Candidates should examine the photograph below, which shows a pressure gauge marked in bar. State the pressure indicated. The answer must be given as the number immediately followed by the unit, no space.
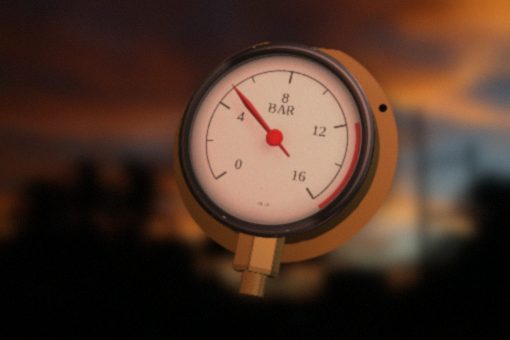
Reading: 5bar
